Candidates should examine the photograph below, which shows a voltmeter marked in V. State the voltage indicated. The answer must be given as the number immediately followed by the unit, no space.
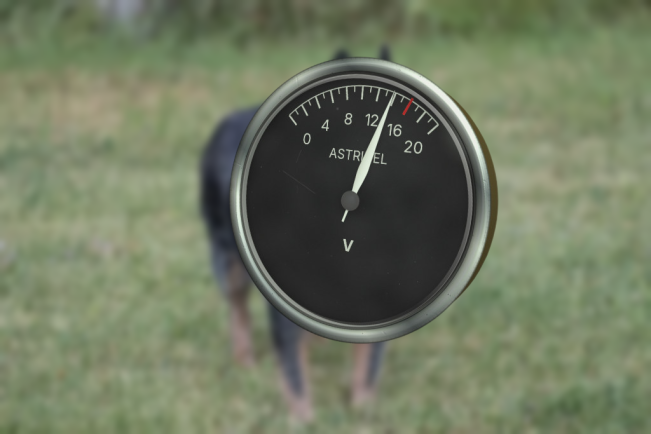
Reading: 14V
